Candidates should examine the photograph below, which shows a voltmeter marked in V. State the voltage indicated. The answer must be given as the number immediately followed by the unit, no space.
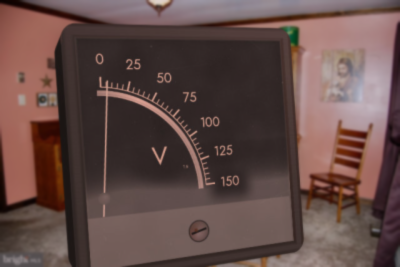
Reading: 5V
